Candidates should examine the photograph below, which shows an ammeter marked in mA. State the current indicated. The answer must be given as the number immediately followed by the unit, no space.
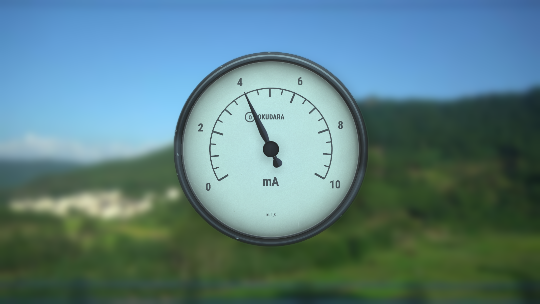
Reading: 4mA
